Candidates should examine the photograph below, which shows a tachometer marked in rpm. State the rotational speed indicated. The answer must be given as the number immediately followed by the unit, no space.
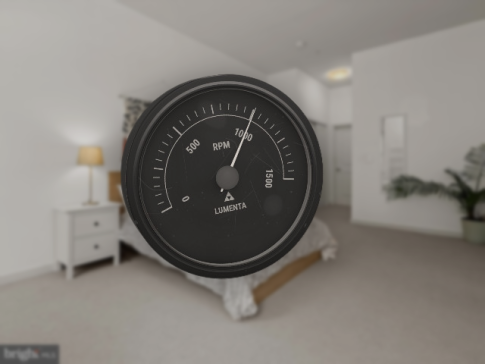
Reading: 1000rpm
